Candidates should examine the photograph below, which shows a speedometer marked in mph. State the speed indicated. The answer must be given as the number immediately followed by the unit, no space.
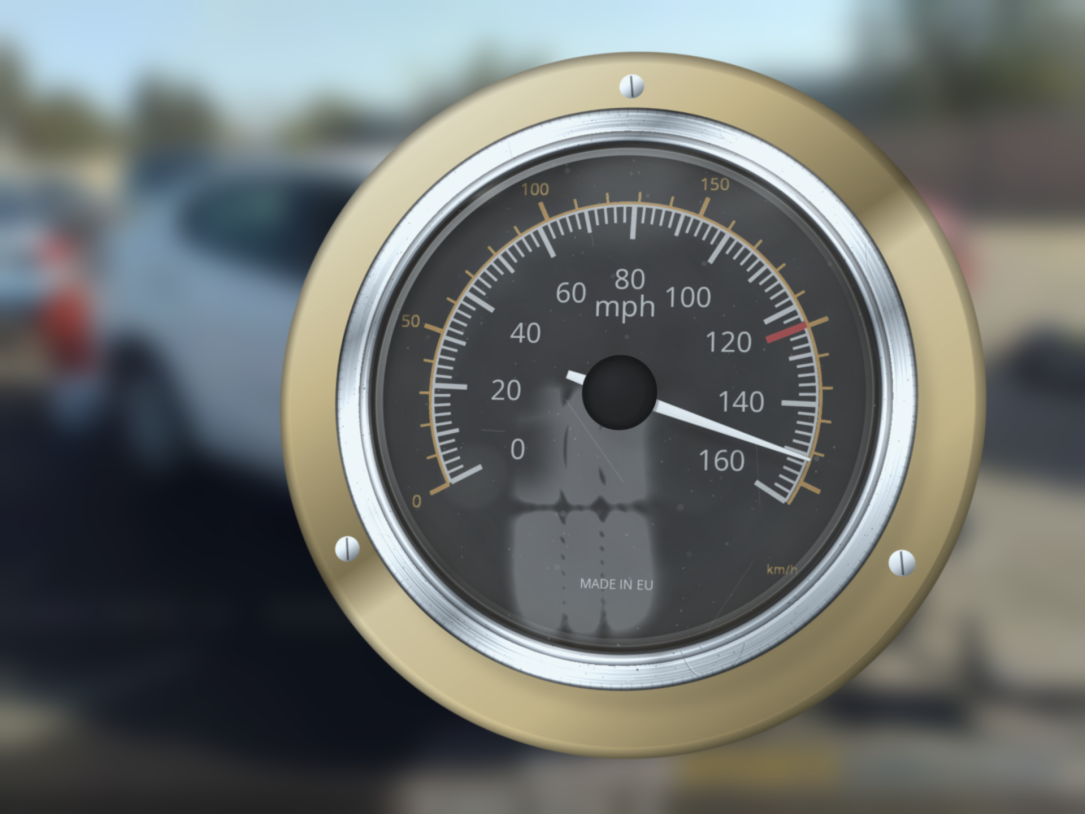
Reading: 151mph
